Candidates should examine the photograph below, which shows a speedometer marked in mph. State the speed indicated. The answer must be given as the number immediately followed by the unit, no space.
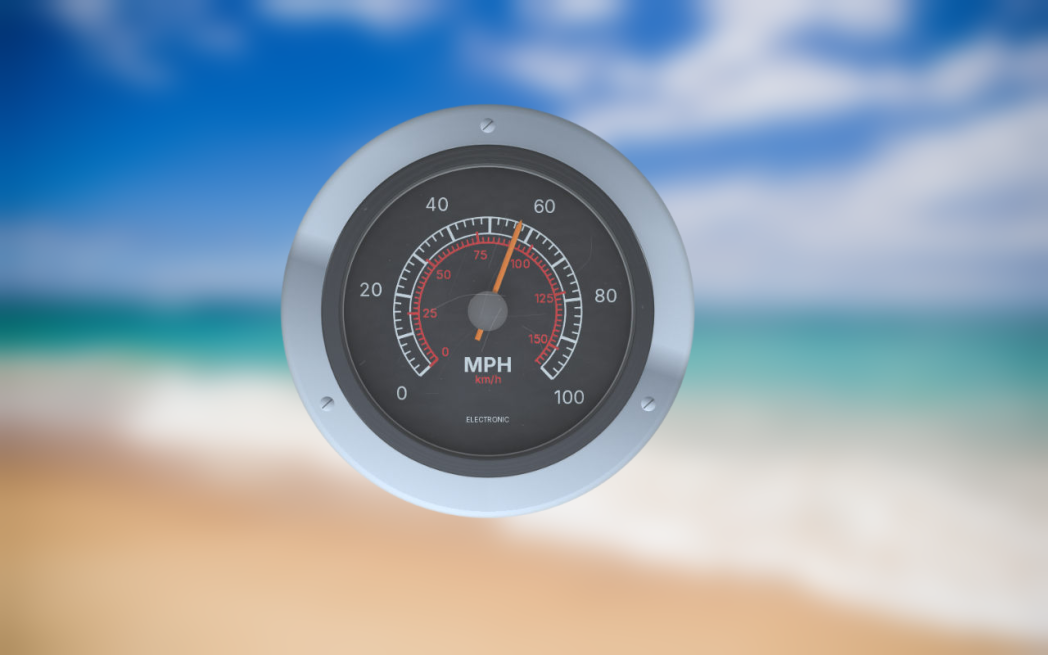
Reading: 57mph
